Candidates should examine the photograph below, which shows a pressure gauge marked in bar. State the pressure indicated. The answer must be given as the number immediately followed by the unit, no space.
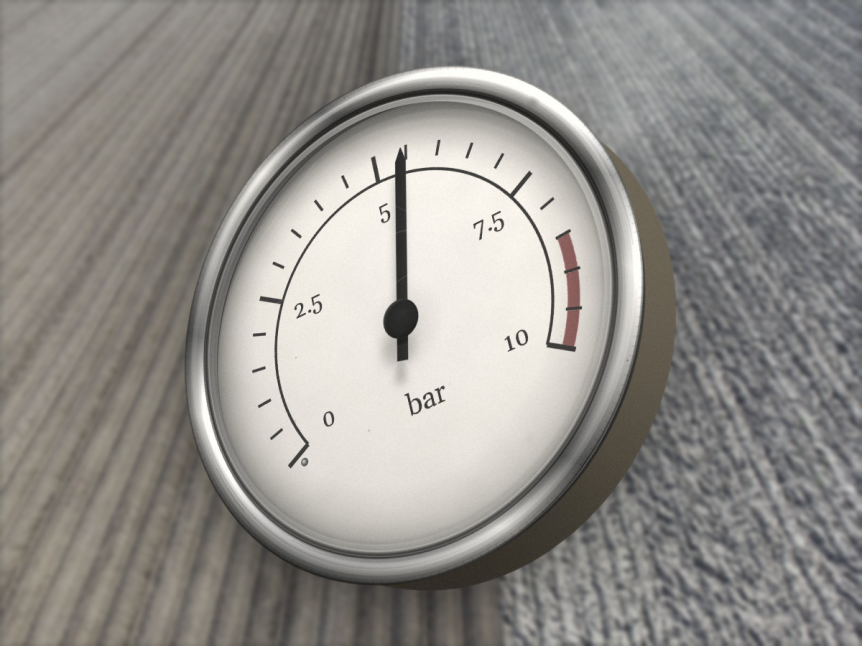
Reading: 5.5bar
